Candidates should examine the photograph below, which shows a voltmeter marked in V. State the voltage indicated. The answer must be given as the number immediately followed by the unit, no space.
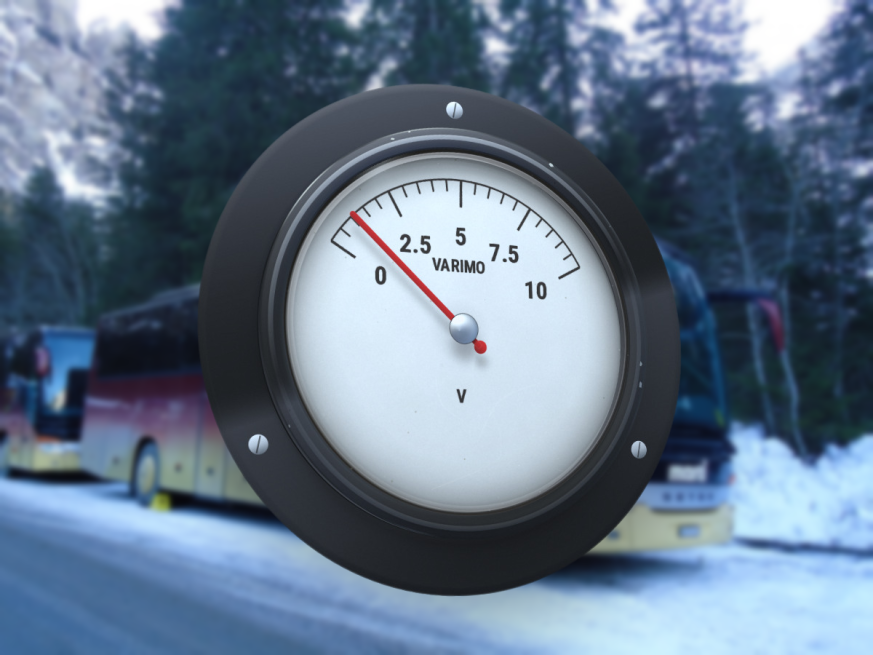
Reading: 1V
